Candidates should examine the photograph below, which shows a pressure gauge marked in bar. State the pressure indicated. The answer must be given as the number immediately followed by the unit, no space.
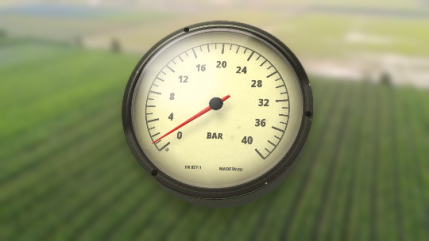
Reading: 1bar
